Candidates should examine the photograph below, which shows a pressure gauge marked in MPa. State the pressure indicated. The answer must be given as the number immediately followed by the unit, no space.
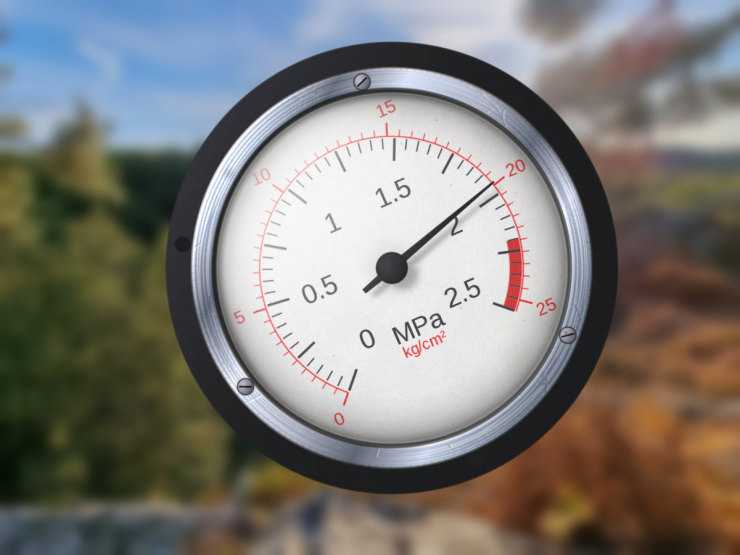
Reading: 1.95MPa
